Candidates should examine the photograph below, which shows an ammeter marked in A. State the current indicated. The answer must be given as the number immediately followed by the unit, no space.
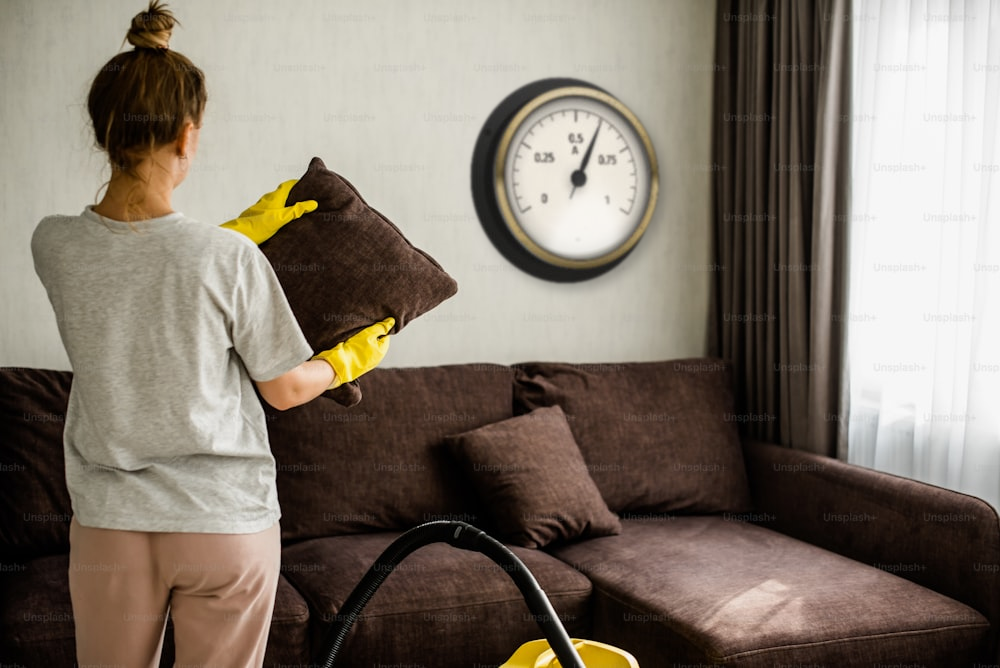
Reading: 0.6A
